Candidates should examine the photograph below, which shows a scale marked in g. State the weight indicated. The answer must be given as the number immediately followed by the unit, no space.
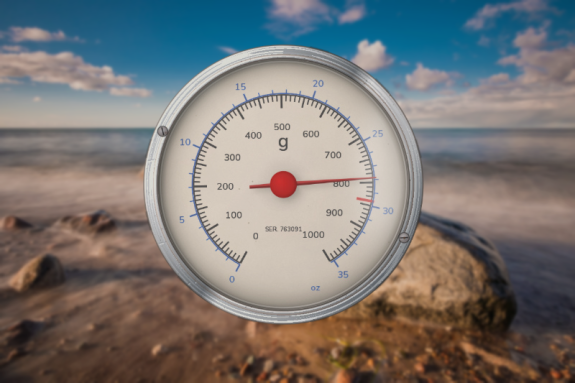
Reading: 790g
